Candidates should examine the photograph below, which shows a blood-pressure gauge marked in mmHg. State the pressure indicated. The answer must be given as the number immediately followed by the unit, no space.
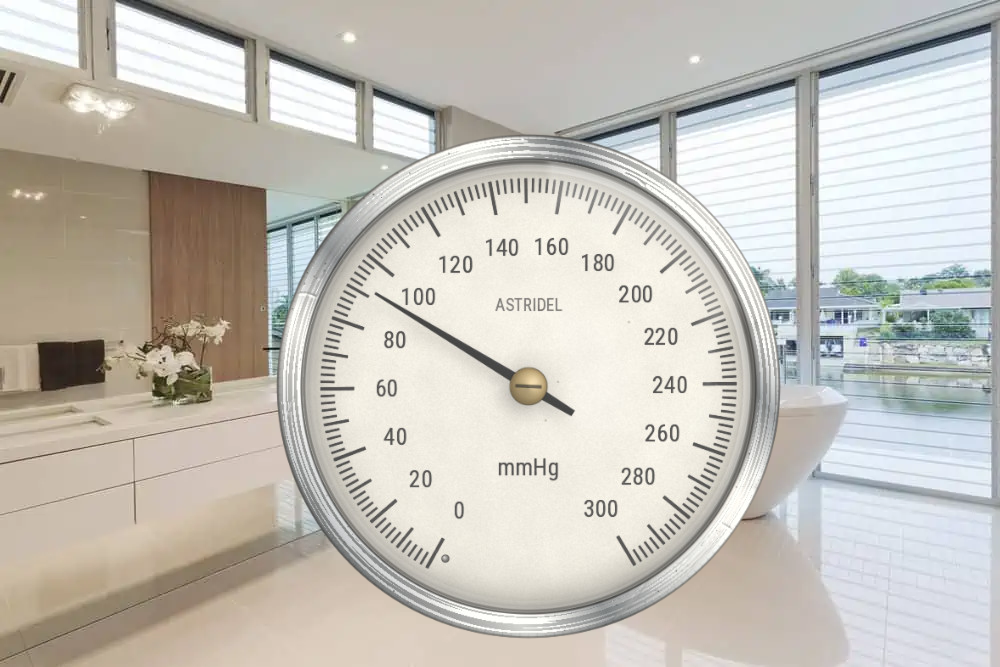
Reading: 92mmHg
